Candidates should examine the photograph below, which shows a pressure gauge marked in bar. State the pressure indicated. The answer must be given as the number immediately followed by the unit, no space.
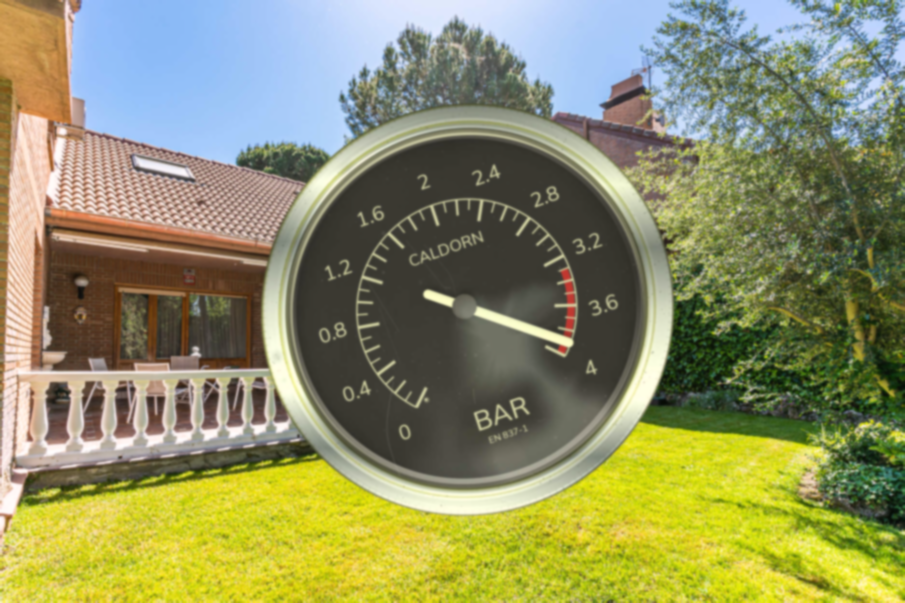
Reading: 3.9bar
